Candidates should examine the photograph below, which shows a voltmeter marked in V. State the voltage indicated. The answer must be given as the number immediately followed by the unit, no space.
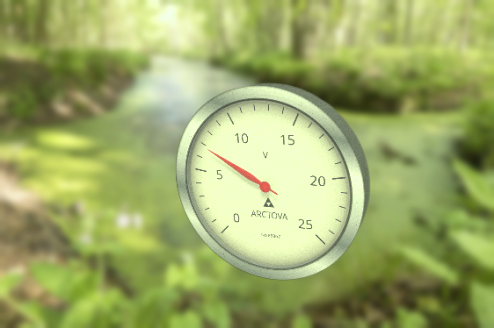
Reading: 7V
